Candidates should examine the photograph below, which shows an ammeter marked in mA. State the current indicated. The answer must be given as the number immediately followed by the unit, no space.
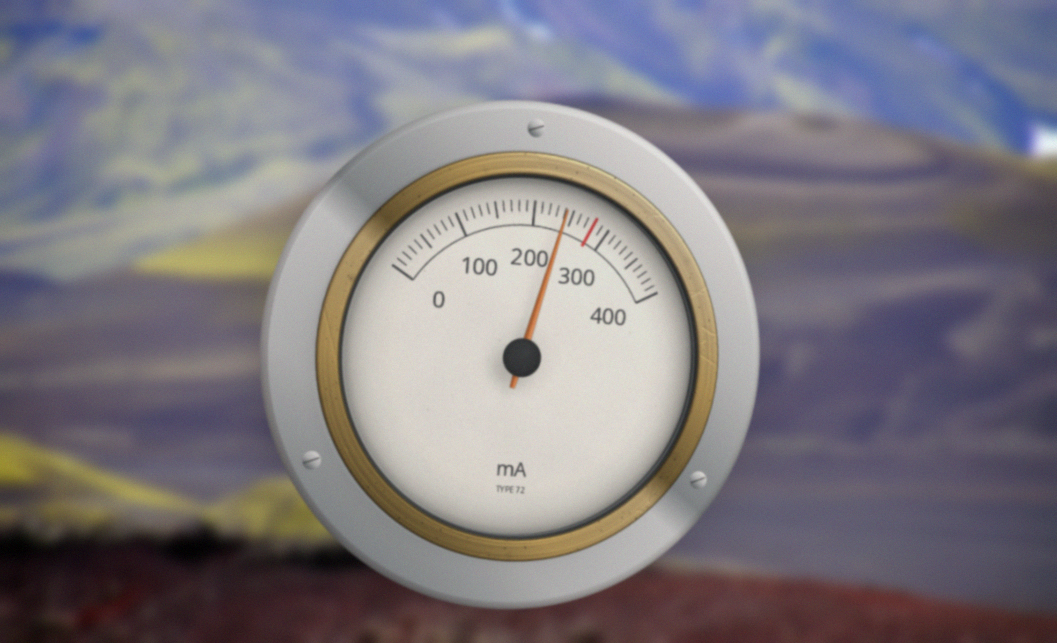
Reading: 240mA
